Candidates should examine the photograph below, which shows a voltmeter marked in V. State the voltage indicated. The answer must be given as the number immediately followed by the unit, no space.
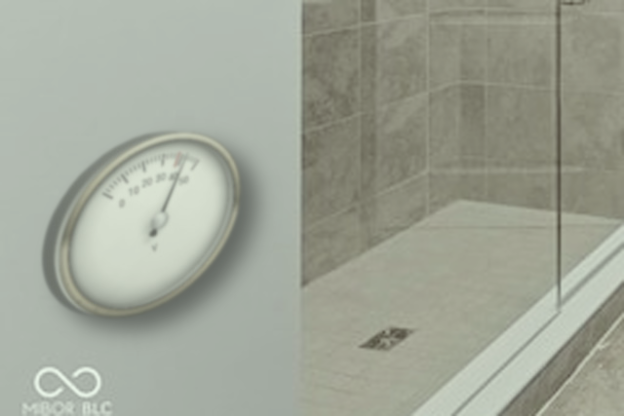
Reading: 40V
